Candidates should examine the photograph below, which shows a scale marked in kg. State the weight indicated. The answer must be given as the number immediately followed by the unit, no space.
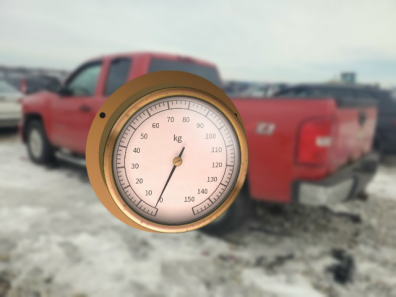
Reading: 2kg
